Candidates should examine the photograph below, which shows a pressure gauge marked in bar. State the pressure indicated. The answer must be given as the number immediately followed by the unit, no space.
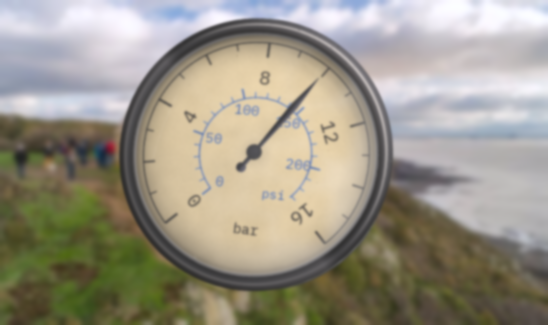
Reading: 10bar
